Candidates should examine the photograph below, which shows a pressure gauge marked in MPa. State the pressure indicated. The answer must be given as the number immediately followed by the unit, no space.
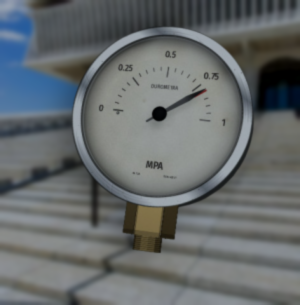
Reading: 0.8MPa
